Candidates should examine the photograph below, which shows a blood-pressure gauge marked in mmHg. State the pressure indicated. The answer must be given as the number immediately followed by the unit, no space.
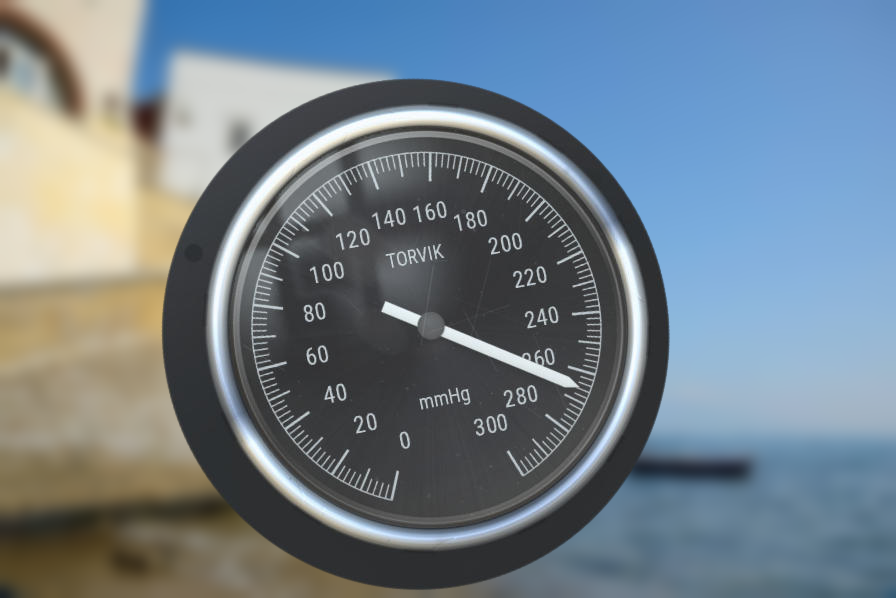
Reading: 266mmHg
